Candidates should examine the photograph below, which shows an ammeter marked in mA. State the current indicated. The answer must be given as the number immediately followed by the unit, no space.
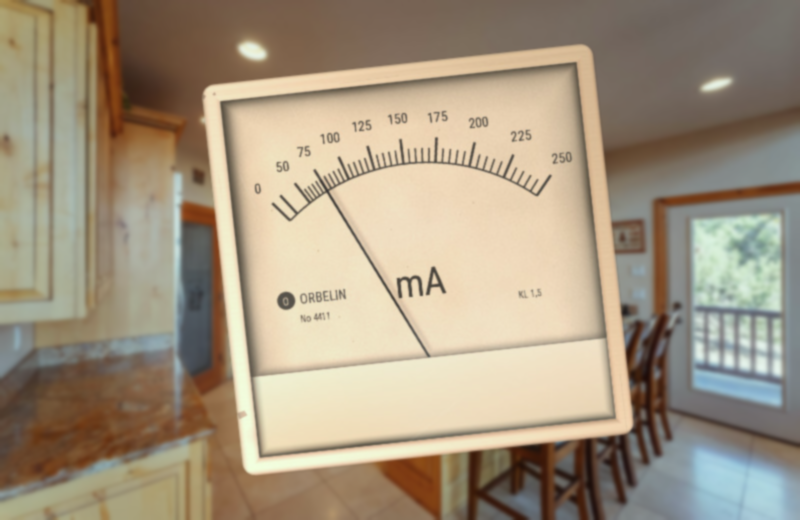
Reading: 75mA
